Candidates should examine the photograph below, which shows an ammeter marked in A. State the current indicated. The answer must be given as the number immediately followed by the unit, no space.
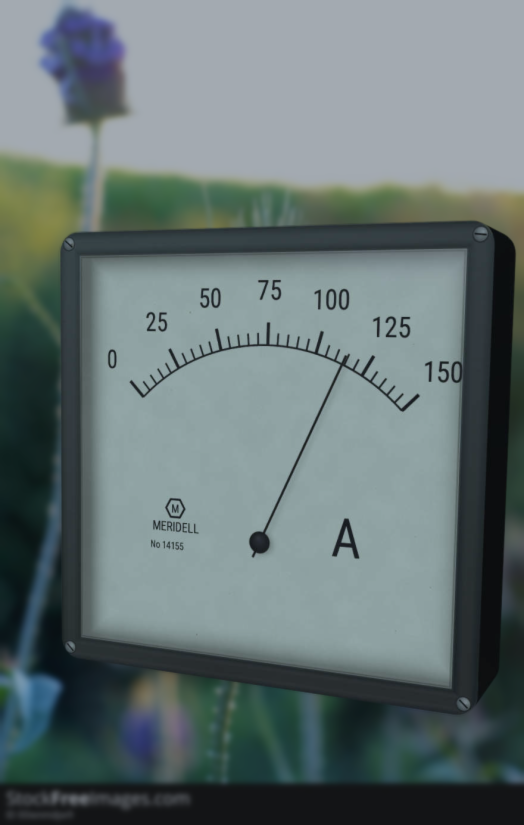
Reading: 115A
